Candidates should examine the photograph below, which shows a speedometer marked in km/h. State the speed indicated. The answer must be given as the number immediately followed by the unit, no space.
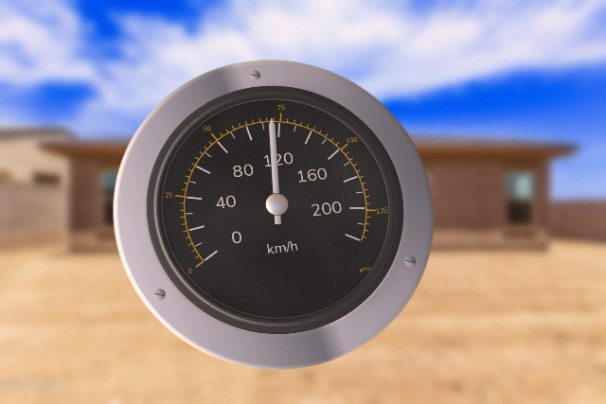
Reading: 115km/h
